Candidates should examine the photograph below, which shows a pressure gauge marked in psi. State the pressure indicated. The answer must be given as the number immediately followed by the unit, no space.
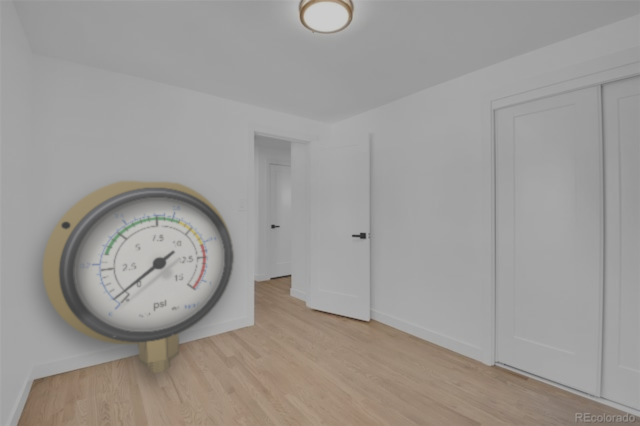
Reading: 0.5psi
